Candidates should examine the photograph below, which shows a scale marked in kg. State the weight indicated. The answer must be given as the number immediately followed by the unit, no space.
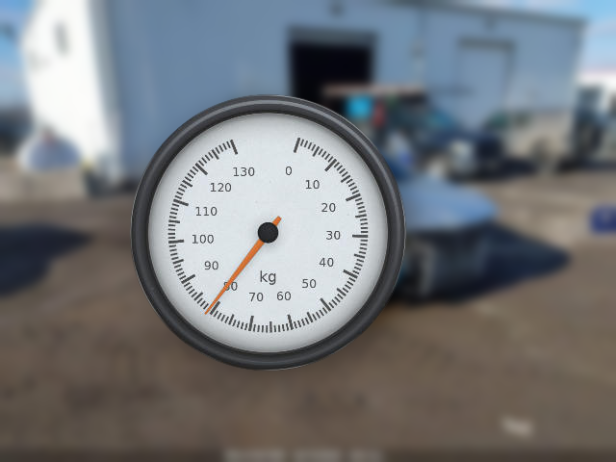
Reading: 81kg
